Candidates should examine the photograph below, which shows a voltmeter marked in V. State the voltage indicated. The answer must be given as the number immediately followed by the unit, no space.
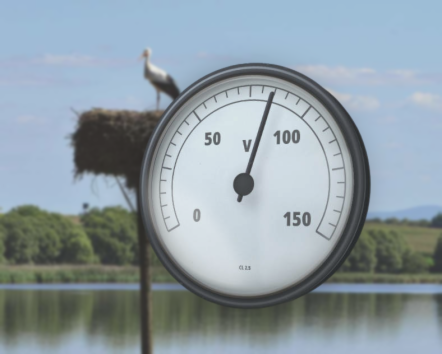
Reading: 85V
